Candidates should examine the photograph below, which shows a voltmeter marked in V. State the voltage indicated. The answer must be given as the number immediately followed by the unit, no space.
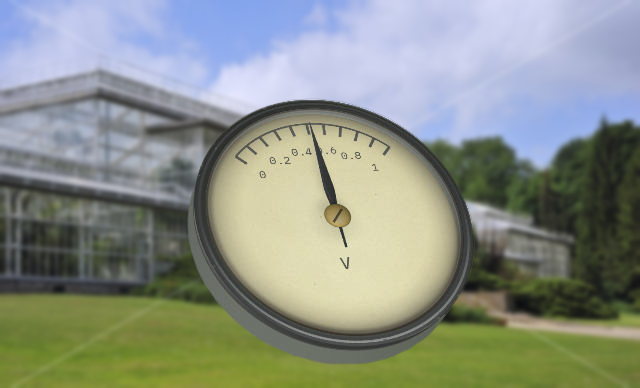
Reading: 0.5V
